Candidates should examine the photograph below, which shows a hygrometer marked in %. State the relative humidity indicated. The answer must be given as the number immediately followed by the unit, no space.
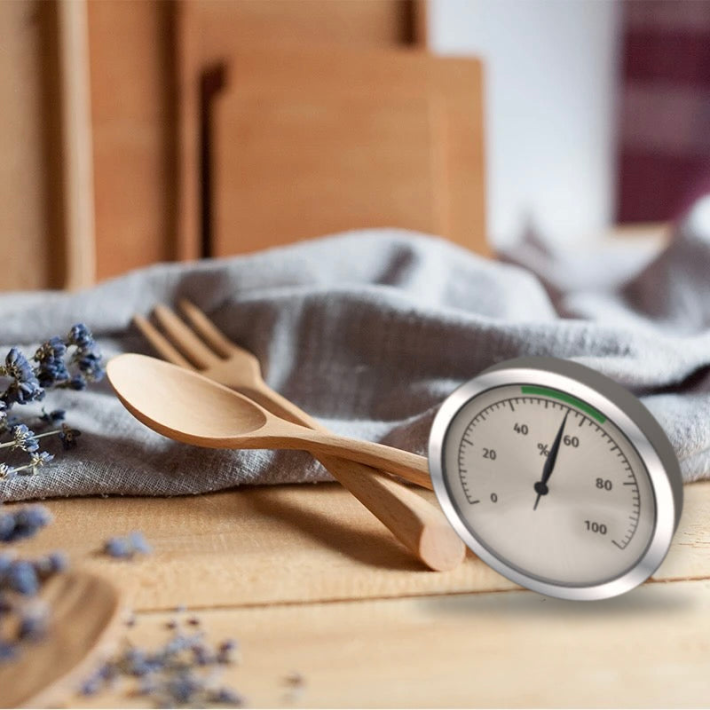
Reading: 56%
